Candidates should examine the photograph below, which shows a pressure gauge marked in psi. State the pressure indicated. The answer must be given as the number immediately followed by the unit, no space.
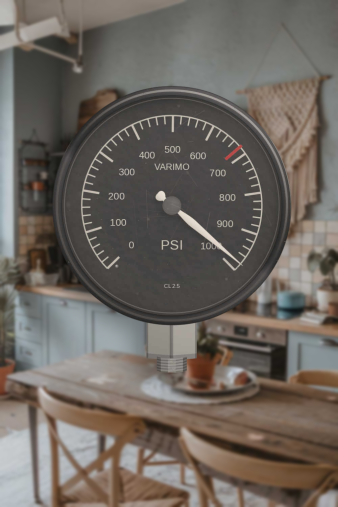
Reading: 980psi
